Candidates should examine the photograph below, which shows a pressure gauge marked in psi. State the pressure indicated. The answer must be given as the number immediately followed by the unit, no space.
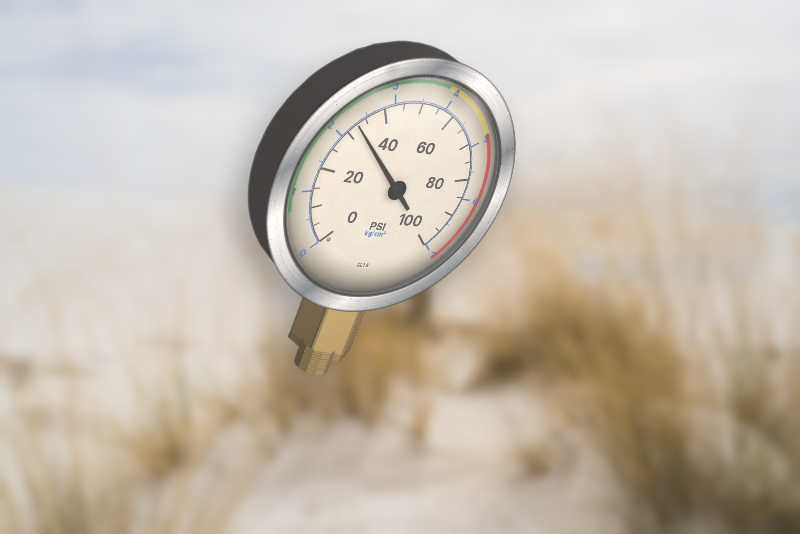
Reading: 32.5psi
